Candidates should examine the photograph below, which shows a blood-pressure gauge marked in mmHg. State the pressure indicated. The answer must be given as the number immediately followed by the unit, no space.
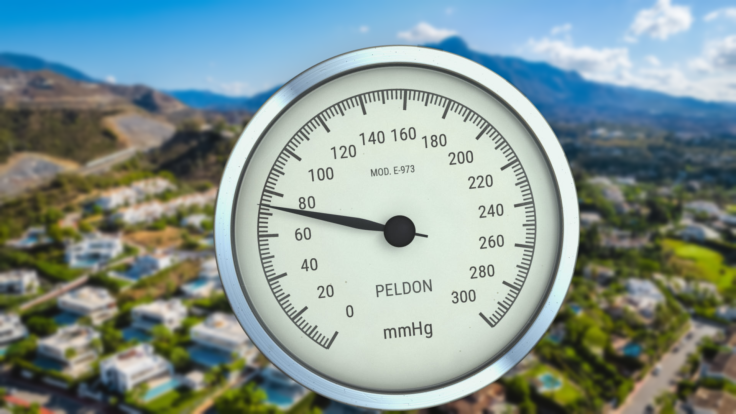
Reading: 74mmHg
